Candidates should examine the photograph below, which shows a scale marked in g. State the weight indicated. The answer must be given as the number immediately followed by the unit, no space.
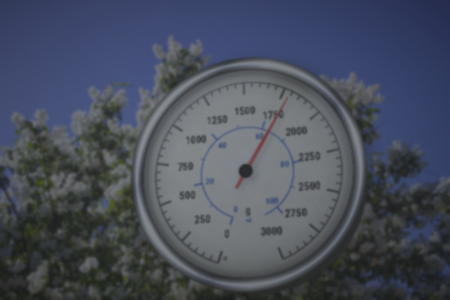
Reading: 1800g
